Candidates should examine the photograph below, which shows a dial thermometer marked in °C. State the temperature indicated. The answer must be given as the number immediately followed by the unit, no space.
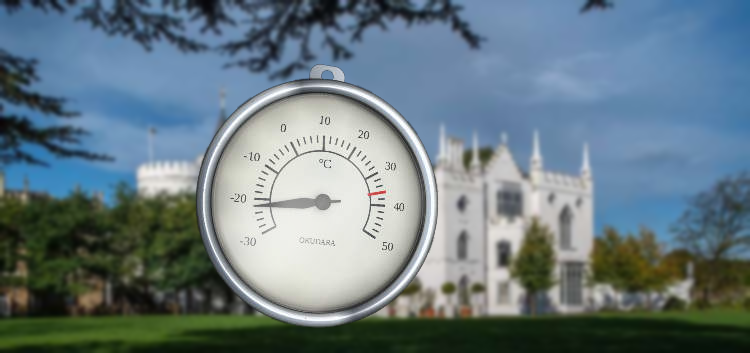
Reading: -22°C
